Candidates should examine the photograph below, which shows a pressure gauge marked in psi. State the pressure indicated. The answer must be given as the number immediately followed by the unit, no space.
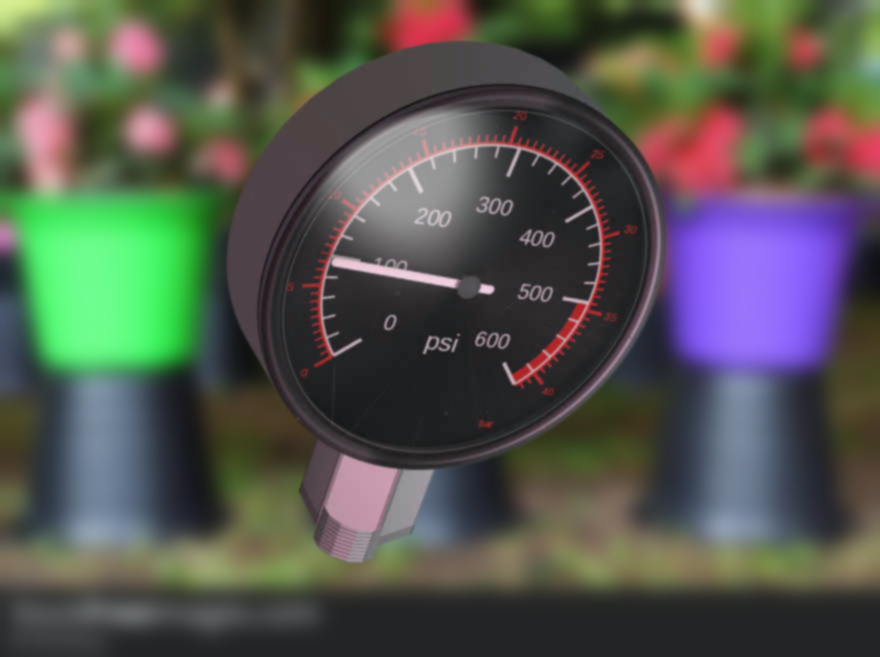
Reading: 100psi
